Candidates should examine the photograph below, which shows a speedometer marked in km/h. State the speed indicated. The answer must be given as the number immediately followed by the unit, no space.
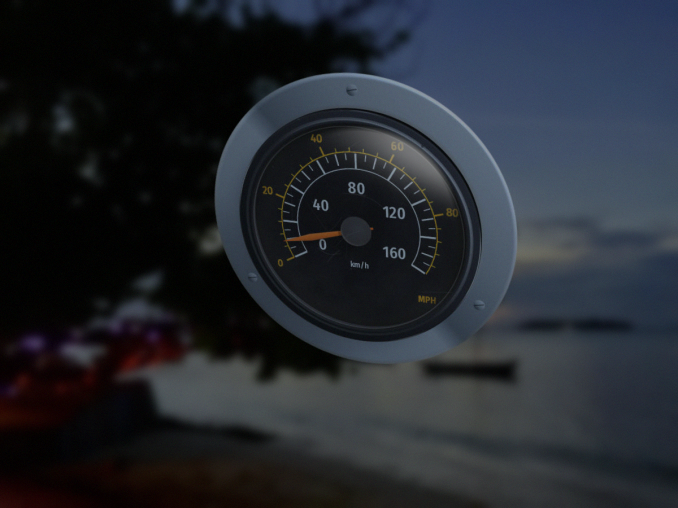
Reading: 10km/h
